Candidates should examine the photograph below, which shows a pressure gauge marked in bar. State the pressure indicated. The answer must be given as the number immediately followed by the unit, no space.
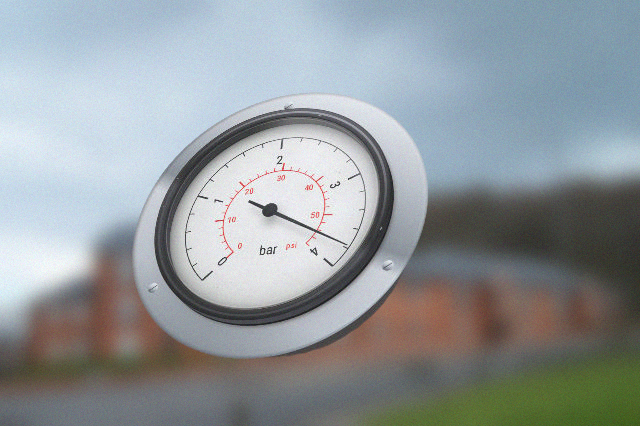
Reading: 3.8bar
